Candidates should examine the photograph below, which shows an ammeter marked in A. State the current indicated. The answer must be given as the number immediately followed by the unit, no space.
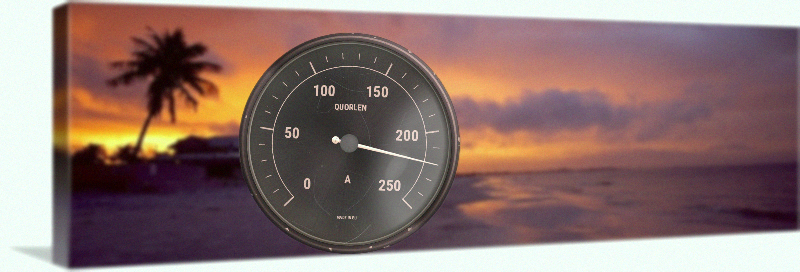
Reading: 220A
